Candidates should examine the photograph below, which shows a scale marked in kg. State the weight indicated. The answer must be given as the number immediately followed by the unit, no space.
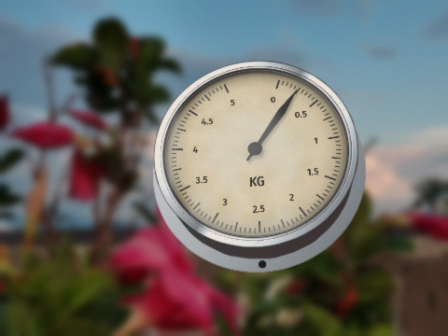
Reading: 0.25kg
